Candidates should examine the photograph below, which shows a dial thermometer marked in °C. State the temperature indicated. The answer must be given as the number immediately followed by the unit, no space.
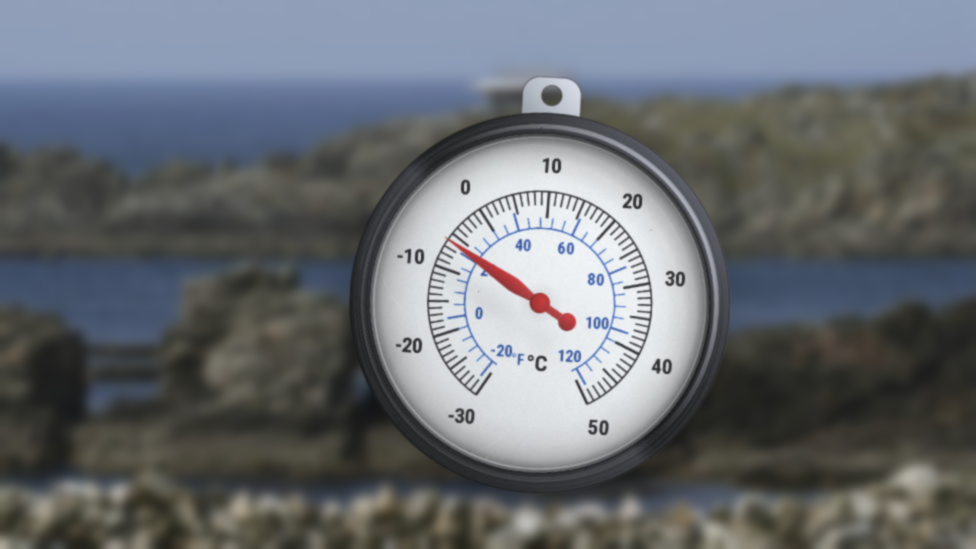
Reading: -6°C
